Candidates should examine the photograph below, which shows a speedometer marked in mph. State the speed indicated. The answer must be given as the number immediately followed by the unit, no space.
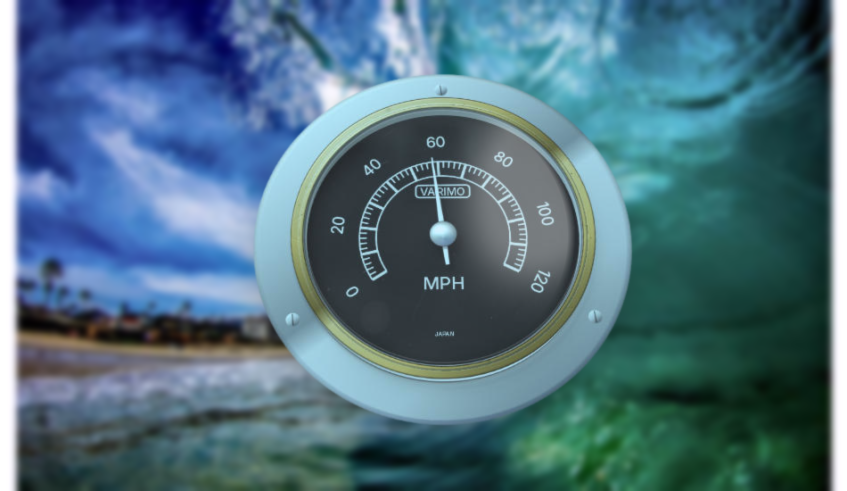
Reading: 58mph
